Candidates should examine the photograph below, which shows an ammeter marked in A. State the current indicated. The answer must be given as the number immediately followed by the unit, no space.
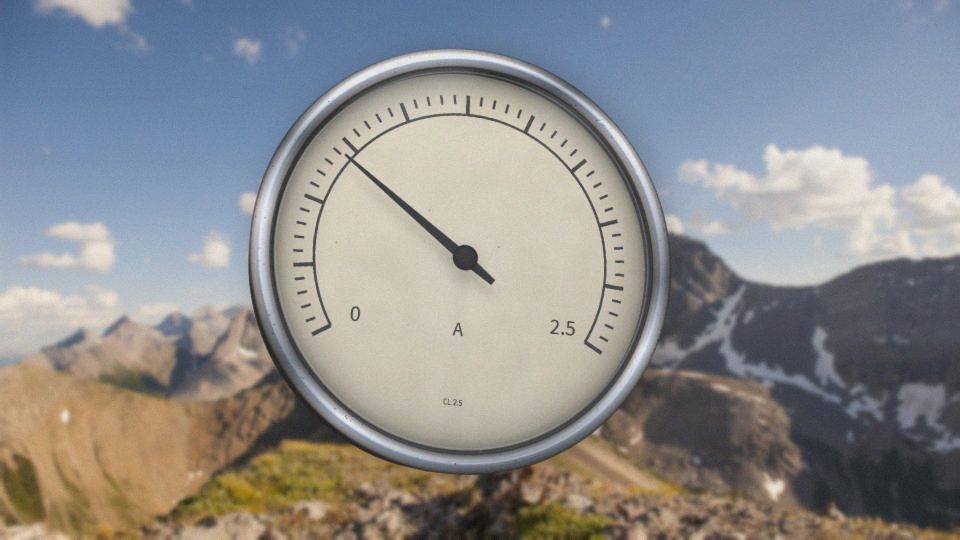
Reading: 0.7A
